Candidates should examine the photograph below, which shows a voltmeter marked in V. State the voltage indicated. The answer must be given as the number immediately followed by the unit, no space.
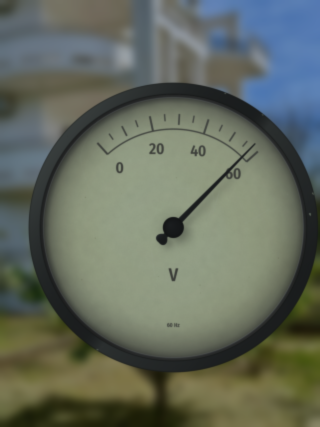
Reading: 57.5V
